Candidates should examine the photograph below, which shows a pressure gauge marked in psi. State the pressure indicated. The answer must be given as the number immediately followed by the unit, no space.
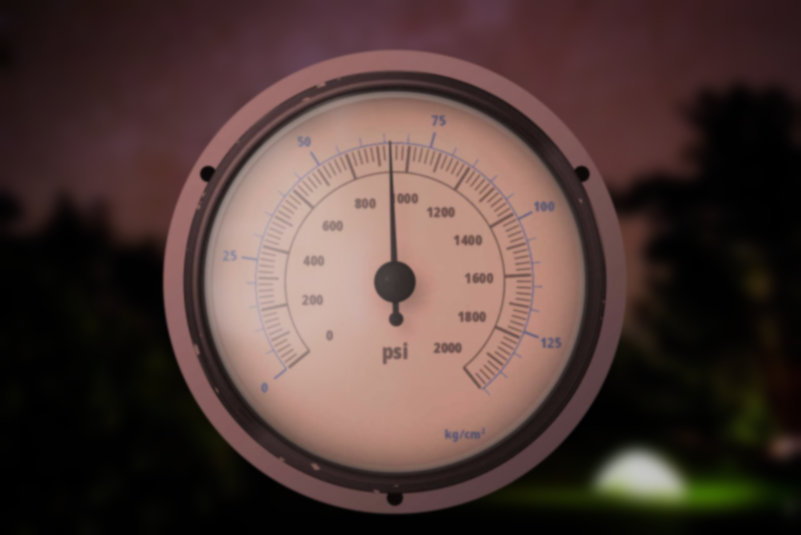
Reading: 940psi
